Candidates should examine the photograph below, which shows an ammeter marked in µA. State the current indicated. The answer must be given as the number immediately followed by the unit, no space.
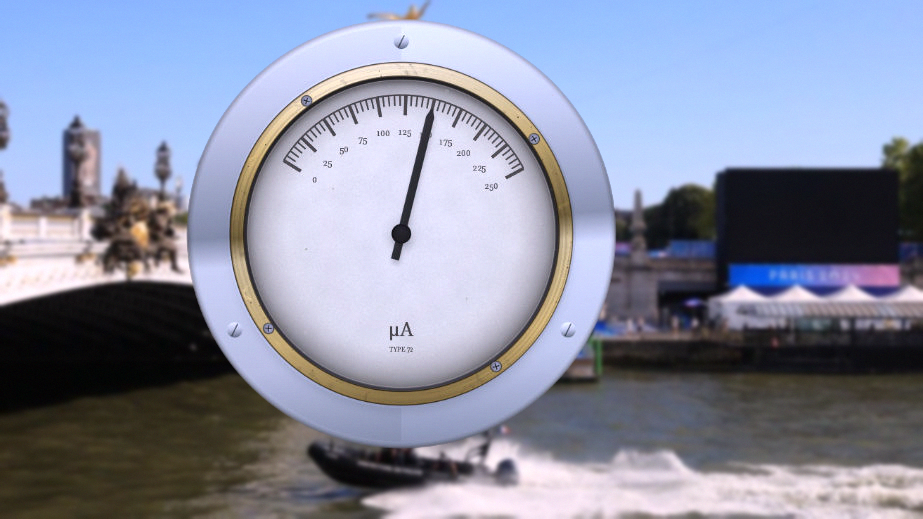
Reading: 150µA
